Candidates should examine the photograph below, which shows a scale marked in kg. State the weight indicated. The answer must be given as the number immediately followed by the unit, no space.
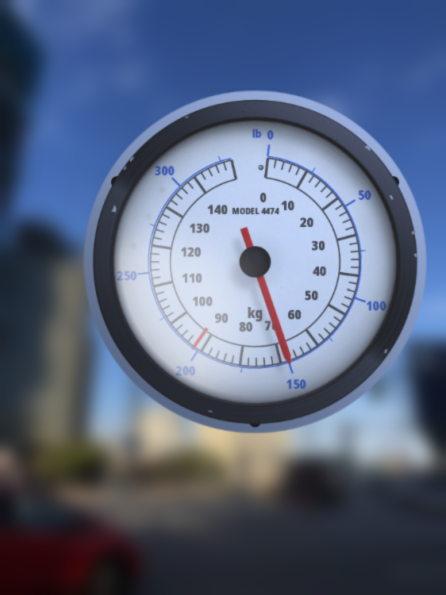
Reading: 68kg
